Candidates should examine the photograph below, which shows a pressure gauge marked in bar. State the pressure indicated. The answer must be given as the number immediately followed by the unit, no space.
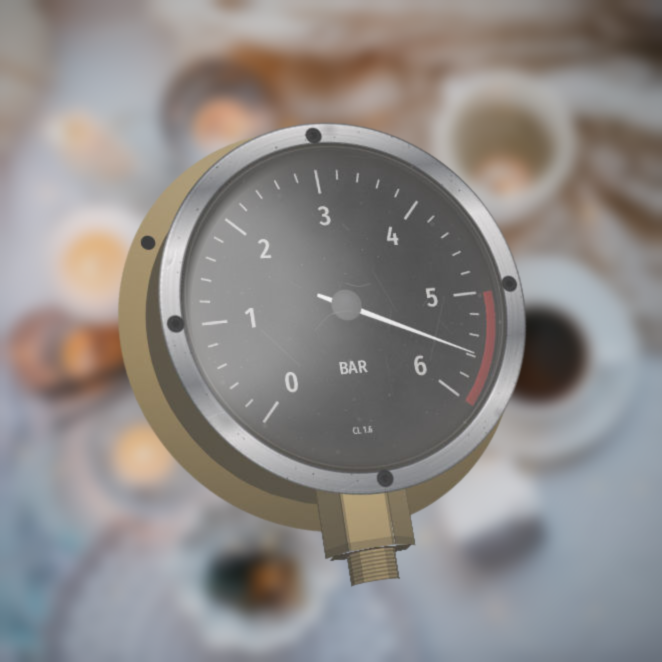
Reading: 5.6bar
